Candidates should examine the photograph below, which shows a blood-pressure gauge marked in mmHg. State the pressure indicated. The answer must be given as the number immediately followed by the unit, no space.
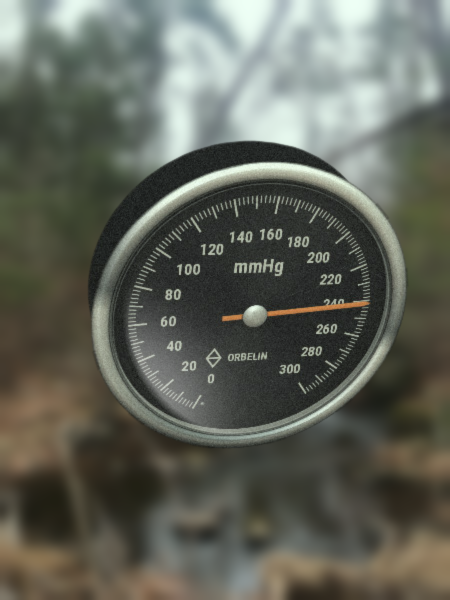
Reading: 240mmHg
